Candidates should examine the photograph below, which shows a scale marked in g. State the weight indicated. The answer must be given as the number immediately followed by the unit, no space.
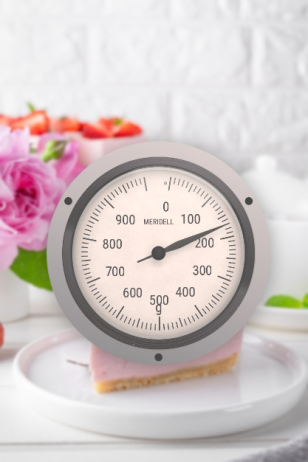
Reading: 170g
